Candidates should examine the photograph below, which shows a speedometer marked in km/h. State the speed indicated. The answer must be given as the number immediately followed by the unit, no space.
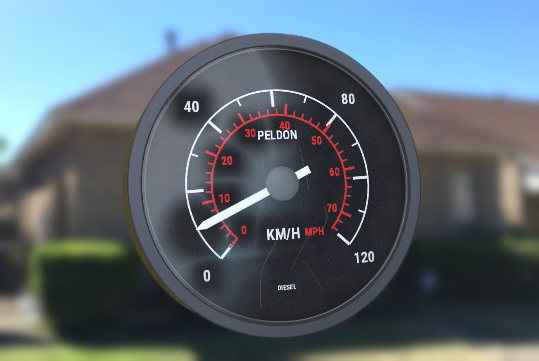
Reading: 10km/h
